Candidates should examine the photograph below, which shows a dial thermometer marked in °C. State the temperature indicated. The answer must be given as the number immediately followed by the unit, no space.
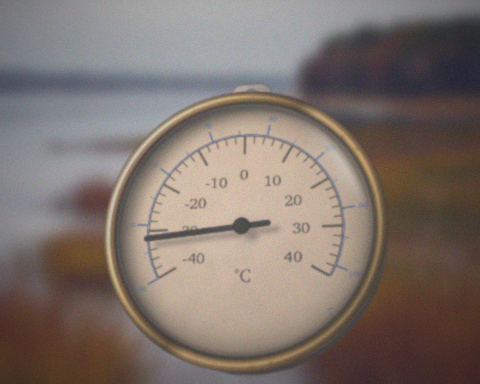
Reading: -32°C
